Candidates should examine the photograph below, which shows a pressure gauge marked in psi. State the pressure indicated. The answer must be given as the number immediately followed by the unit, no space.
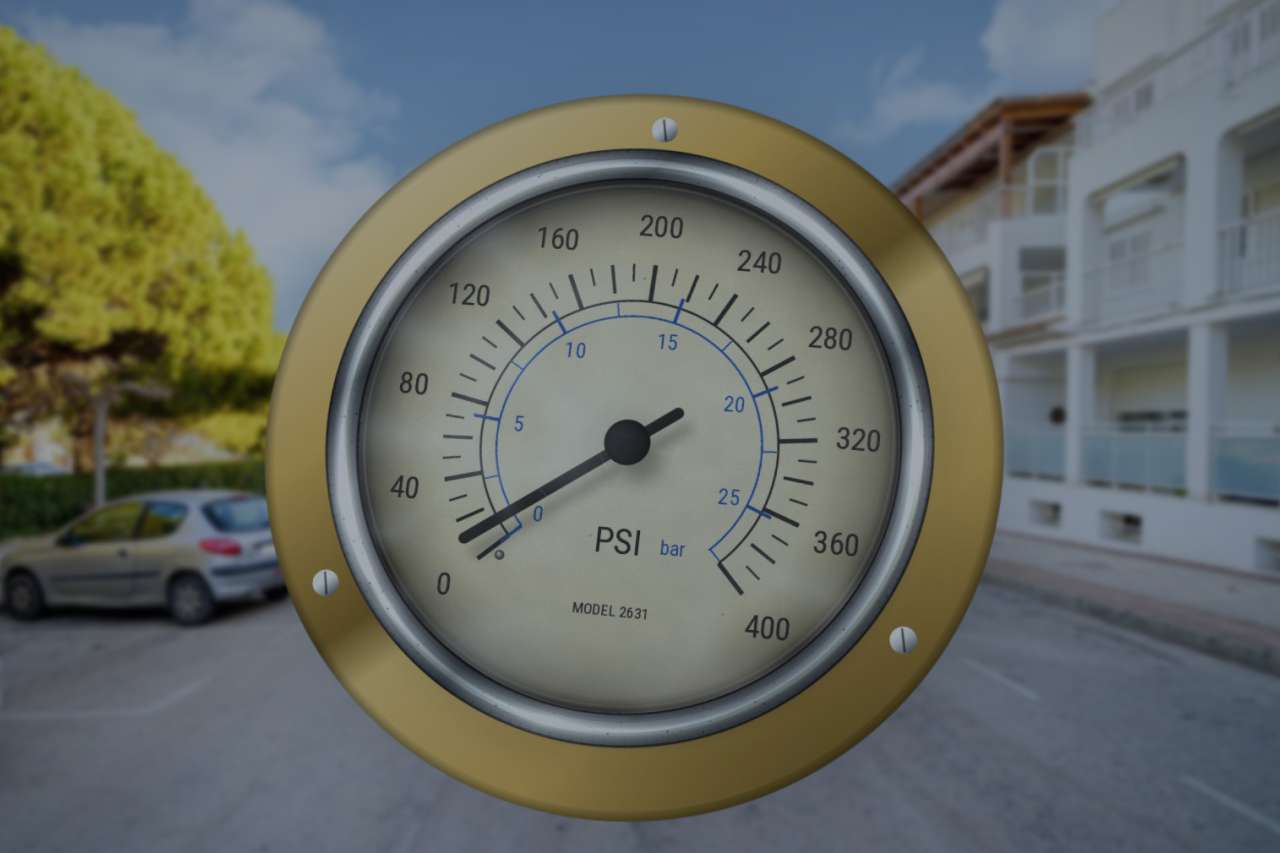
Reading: 10psi
